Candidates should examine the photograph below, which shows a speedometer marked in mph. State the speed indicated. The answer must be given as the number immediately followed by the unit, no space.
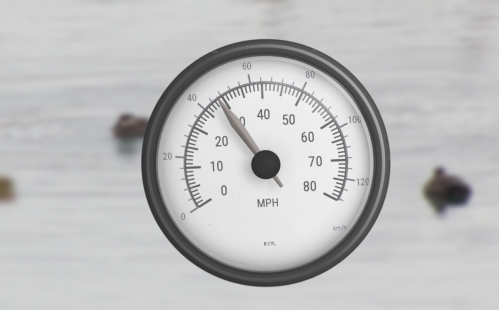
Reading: 29mph
